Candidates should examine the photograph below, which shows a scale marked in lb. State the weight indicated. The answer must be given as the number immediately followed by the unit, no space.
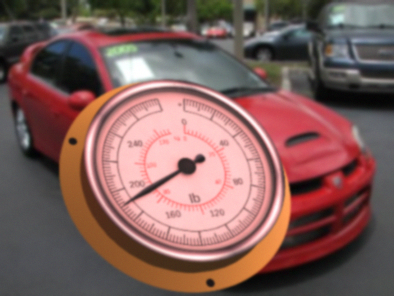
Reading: 190lb
